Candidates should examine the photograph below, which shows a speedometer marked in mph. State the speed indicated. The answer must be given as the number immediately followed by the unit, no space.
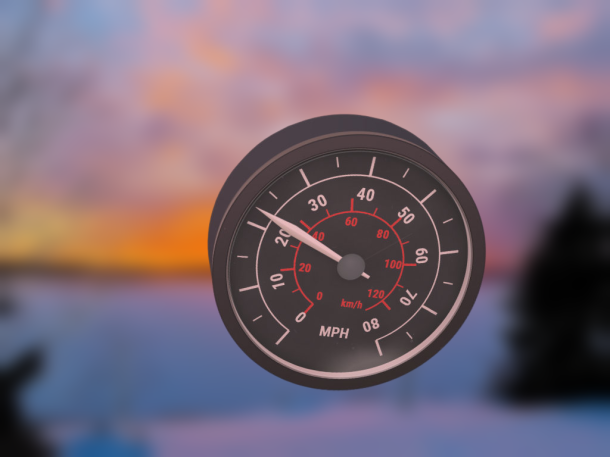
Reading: 22.5mph
